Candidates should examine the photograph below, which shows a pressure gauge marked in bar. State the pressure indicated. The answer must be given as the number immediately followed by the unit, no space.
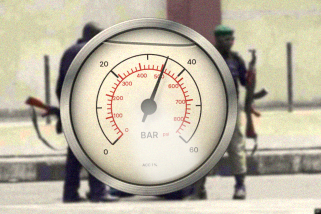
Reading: 35bar
